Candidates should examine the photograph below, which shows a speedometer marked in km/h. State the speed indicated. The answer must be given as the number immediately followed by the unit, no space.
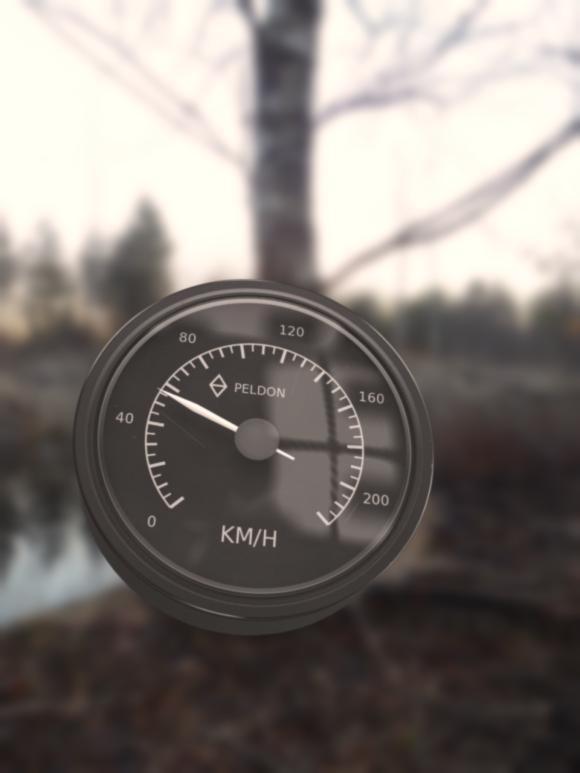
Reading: 55km/h
